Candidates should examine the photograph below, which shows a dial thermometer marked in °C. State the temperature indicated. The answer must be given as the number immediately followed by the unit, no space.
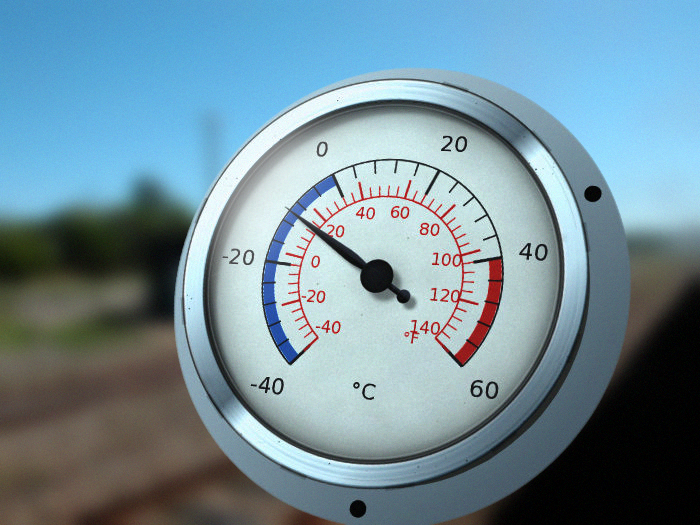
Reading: -10°C
